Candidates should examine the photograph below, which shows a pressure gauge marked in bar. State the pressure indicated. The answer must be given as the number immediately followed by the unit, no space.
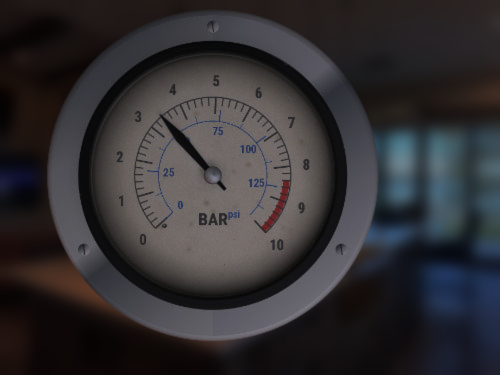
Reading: 3.4bar
